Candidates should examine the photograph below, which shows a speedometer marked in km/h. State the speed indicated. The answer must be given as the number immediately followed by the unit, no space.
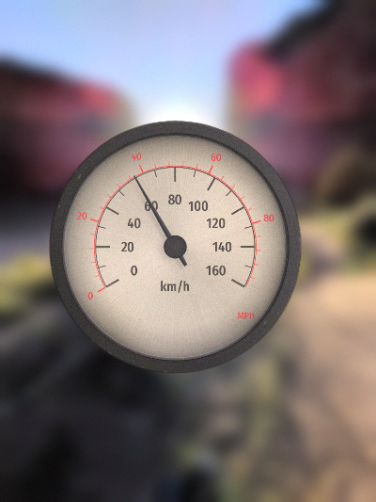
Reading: 60km/h
